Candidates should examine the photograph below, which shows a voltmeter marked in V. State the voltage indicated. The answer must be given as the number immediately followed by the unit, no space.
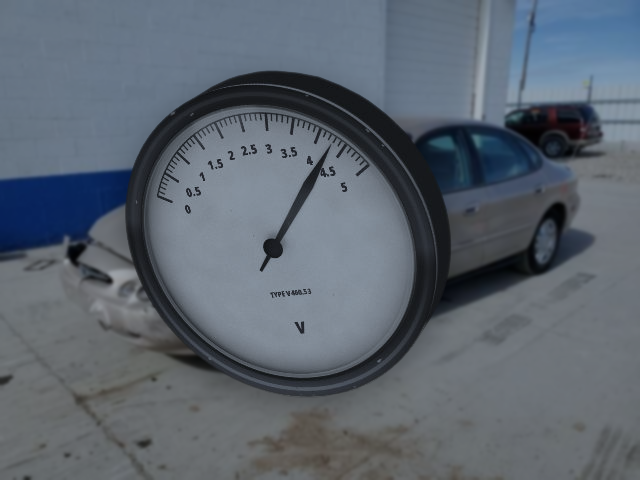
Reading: 4.3V
